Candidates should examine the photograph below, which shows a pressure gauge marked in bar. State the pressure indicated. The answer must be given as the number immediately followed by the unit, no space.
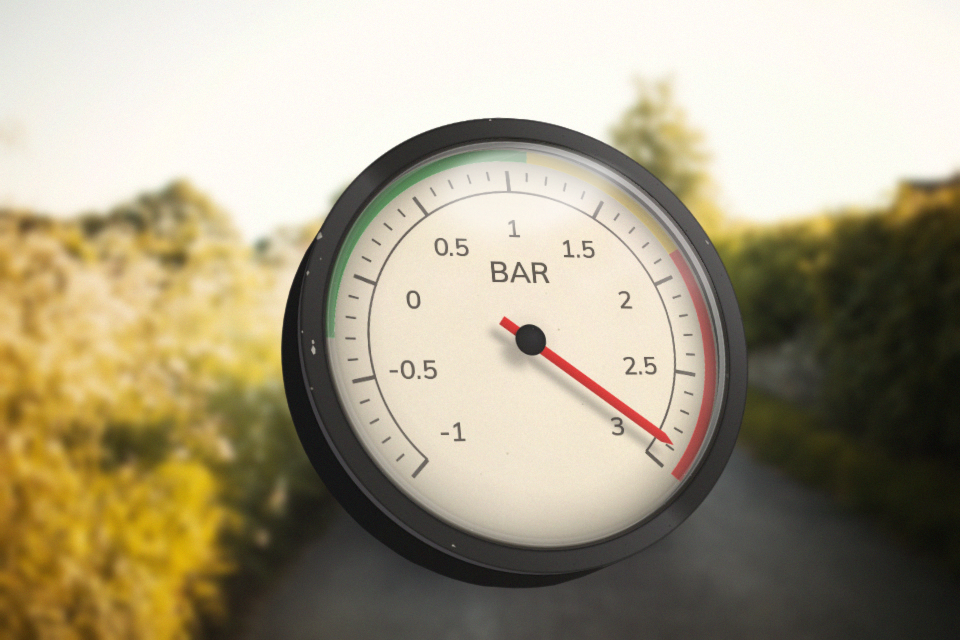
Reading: 2.9bar
